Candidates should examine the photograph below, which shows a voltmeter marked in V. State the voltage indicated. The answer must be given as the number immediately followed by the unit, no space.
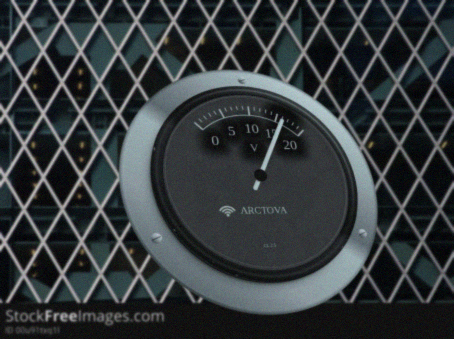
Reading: 16V
